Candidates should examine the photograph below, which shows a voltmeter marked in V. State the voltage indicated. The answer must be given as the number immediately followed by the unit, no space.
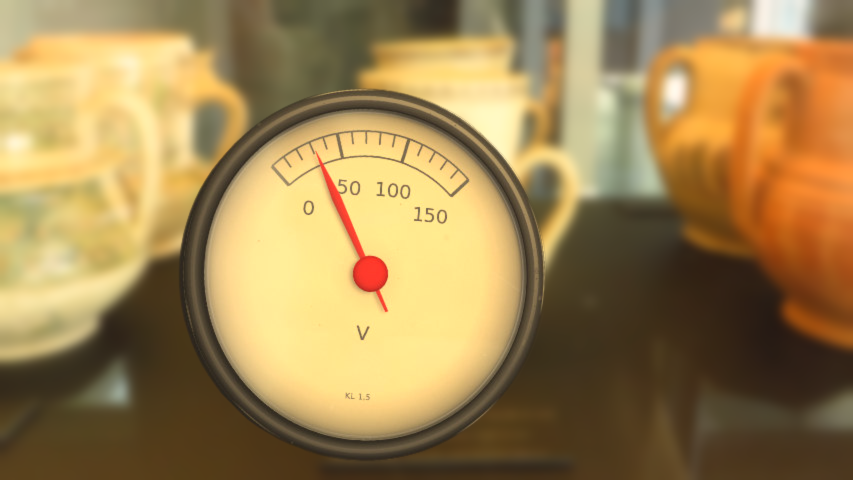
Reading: 30V
